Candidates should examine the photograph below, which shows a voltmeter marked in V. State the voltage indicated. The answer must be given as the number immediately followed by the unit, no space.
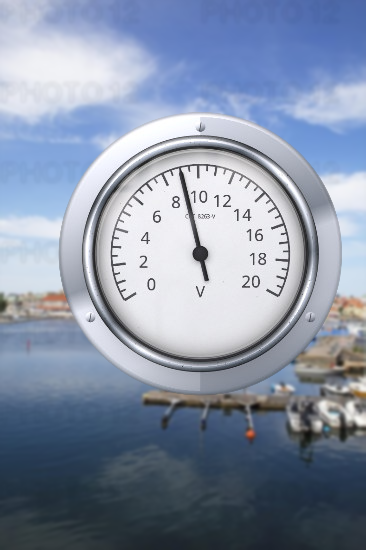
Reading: 9V
